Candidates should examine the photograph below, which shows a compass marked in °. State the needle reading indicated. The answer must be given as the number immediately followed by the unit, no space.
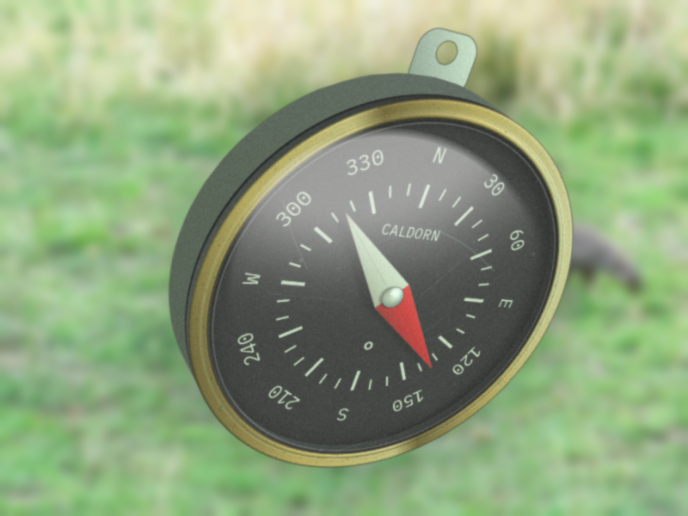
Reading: 135°
